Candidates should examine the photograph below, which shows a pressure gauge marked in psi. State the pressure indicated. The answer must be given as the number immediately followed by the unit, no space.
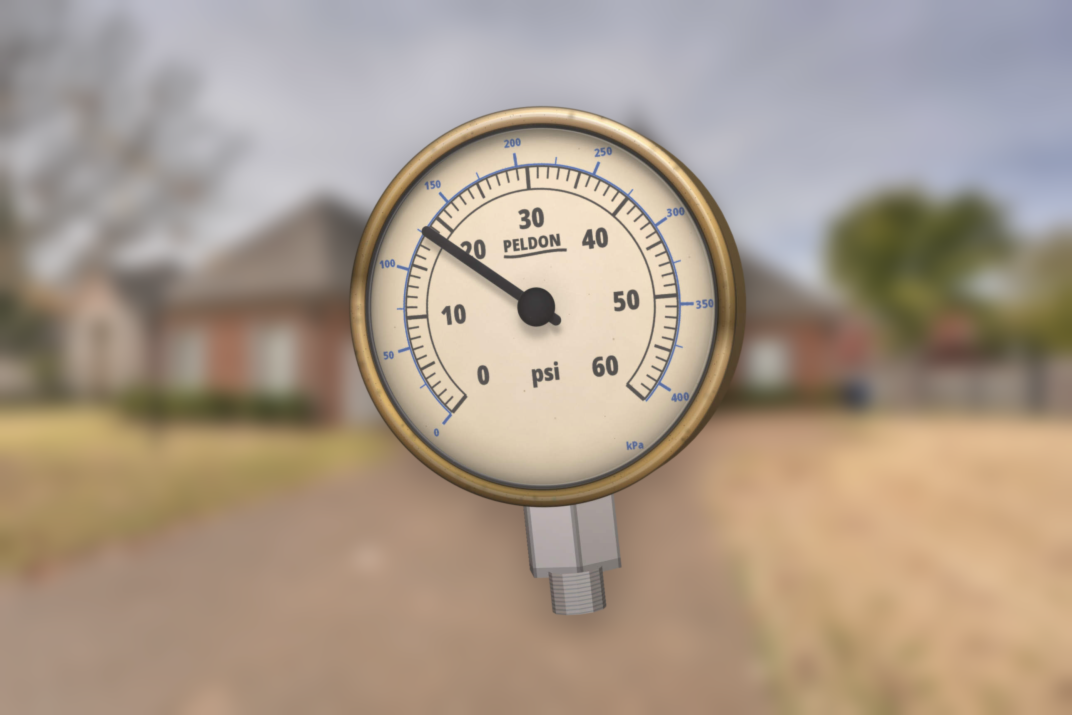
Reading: 18.5psi
